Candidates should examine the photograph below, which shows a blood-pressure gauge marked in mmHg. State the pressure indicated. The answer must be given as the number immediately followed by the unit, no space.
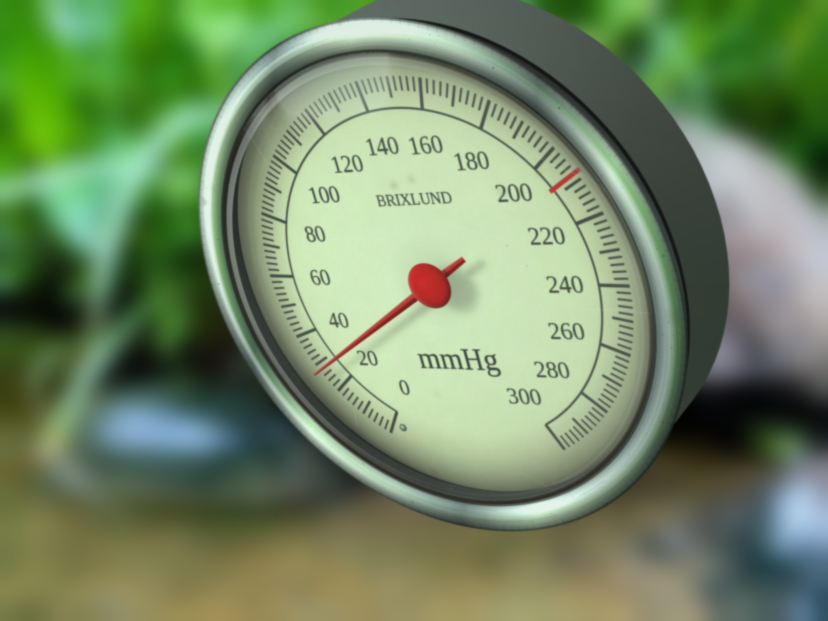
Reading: 28mmHg
